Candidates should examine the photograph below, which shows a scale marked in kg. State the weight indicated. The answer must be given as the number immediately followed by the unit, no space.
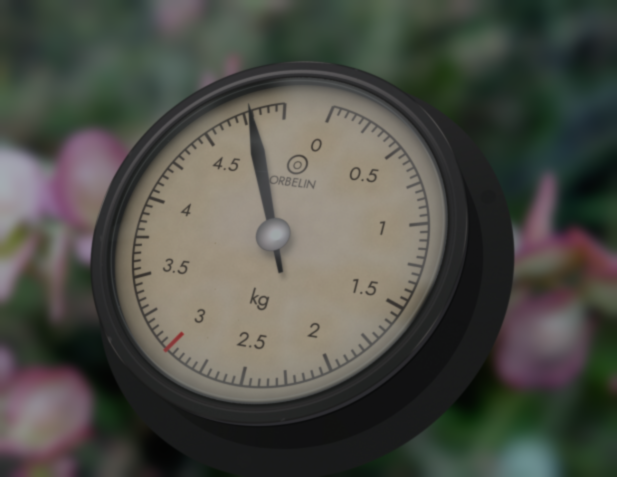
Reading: 4.8kg
